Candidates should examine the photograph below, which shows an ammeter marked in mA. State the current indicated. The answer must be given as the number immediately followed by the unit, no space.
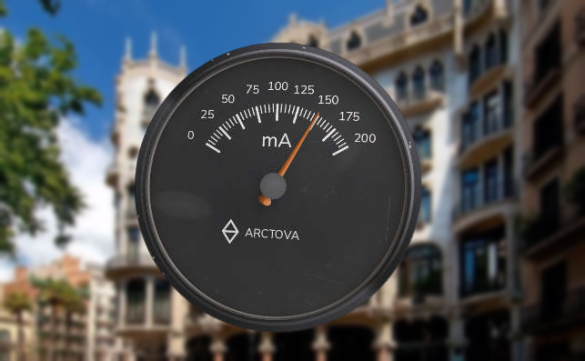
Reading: 150mA
